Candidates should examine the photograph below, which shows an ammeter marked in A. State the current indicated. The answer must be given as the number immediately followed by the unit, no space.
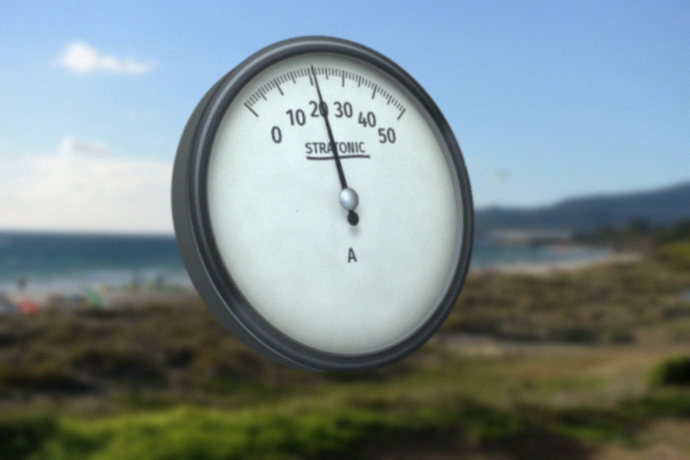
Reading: 20A
